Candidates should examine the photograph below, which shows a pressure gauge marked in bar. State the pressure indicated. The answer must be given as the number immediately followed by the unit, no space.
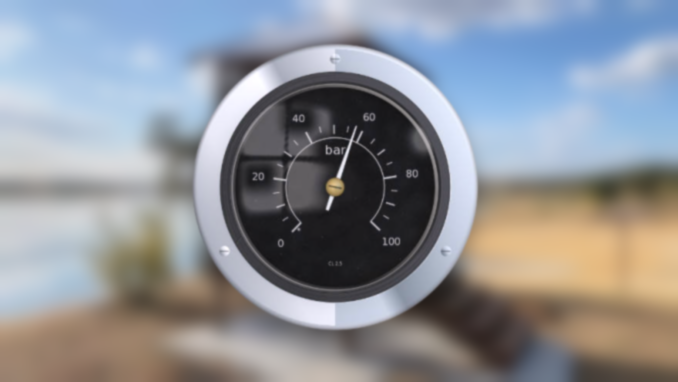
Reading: 57.5bar
